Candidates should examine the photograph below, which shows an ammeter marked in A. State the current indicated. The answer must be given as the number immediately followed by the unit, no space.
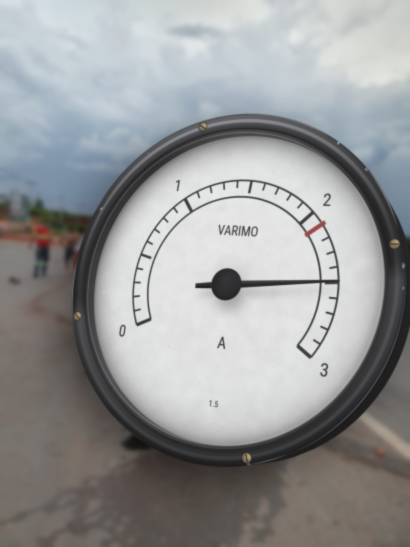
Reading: 2.5A
